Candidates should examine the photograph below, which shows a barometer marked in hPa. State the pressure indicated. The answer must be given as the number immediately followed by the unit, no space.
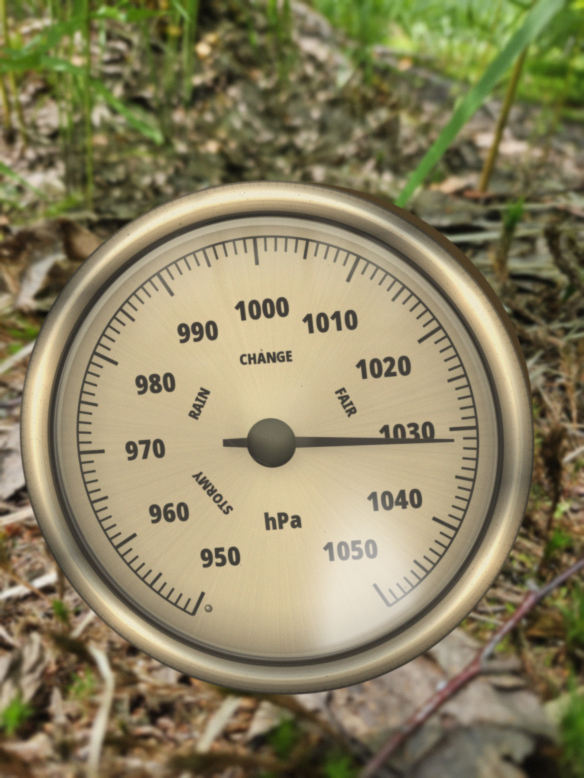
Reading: 1031hPa
